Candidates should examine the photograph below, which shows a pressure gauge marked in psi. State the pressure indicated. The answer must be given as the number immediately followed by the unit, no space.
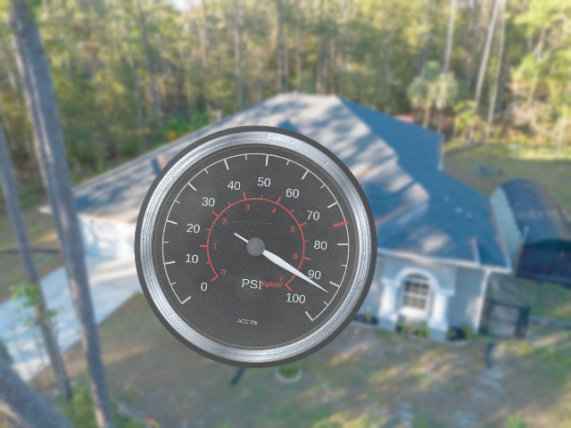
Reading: 92.5psi
